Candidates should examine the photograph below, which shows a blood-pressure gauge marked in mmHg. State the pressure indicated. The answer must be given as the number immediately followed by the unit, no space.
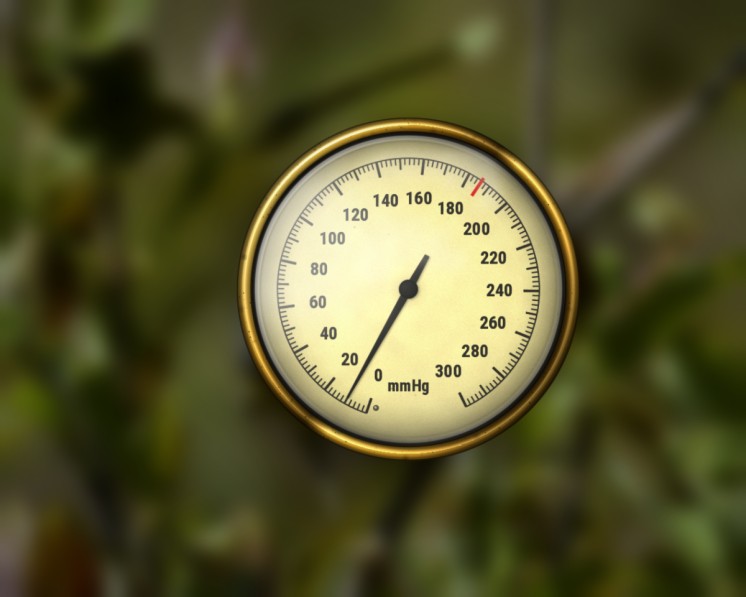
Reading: 10mmHg
